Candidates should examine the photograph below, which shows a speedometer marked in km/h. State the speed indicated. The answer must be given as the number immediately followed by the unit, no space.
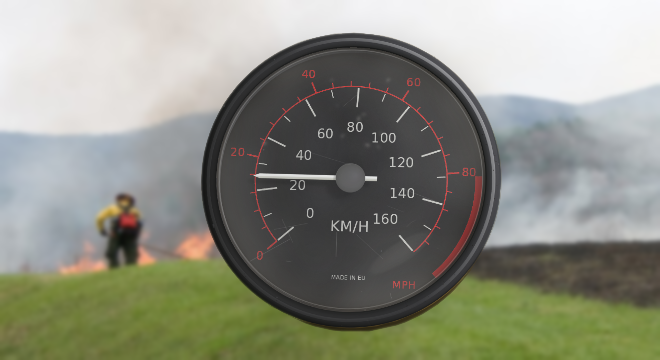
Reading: 25km/h
